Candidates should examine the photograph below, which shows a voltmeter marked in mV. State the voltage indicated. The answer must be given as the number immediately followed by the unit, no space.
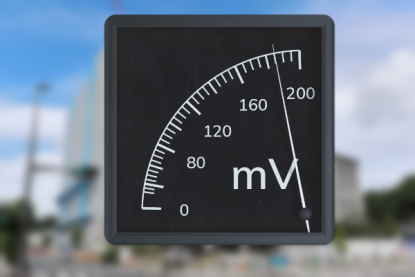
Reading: 185mV
